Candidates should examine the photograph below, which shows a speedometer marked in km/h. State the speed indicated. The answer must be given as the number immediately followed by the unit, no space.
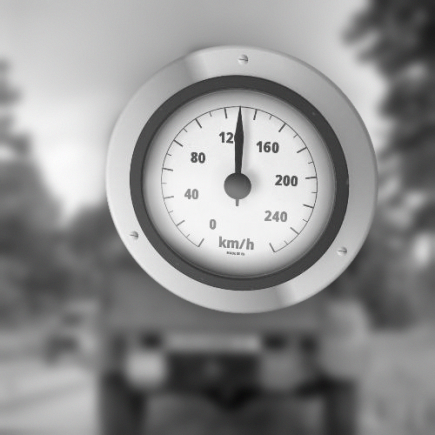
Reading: 130km/h
